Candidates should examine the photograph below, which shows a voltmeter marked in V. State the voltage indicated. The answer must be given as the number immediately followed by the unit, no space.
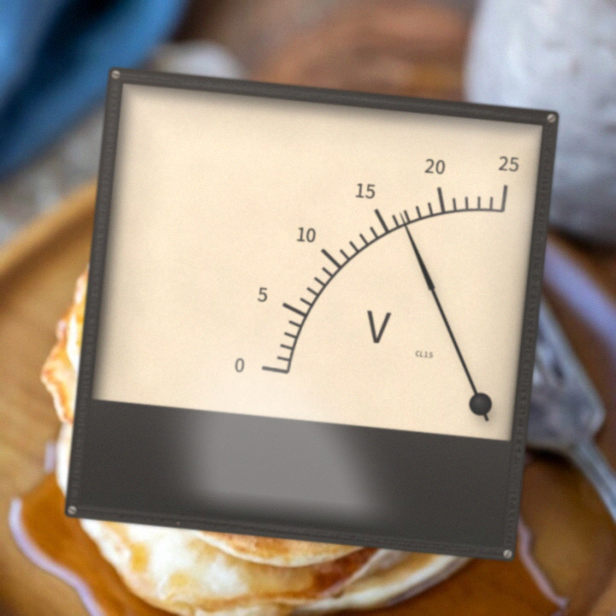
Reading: 16.5V
